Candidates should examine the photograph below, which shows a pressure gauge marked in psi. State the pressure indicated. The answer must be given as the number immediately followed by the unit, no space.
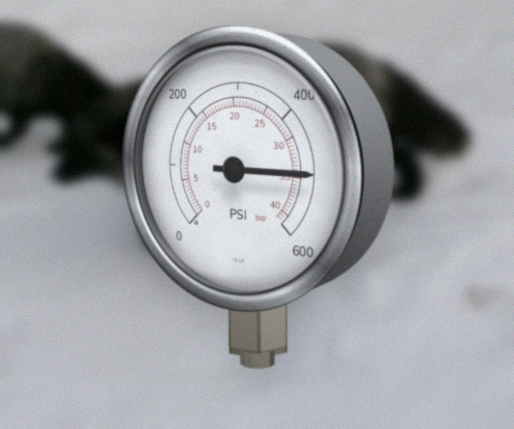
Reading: 500psi
